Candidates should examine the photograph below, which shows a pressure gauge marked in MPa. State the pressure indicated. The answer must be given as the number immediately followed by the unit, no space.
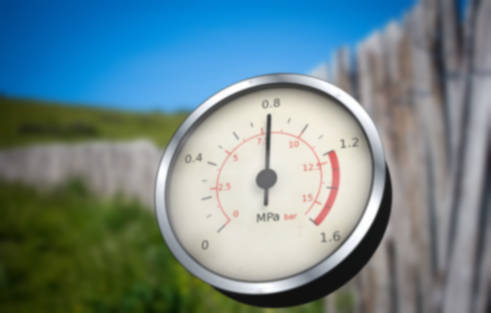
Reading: 0.8MPa
